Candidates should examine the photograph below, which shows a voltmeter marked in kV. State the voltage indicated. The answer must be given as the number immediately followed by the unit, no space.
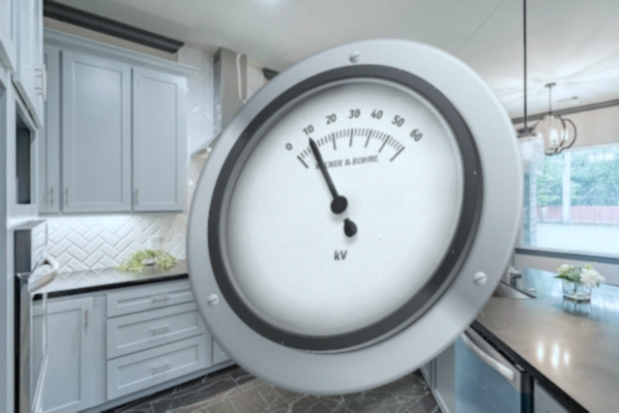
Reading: 10kV
